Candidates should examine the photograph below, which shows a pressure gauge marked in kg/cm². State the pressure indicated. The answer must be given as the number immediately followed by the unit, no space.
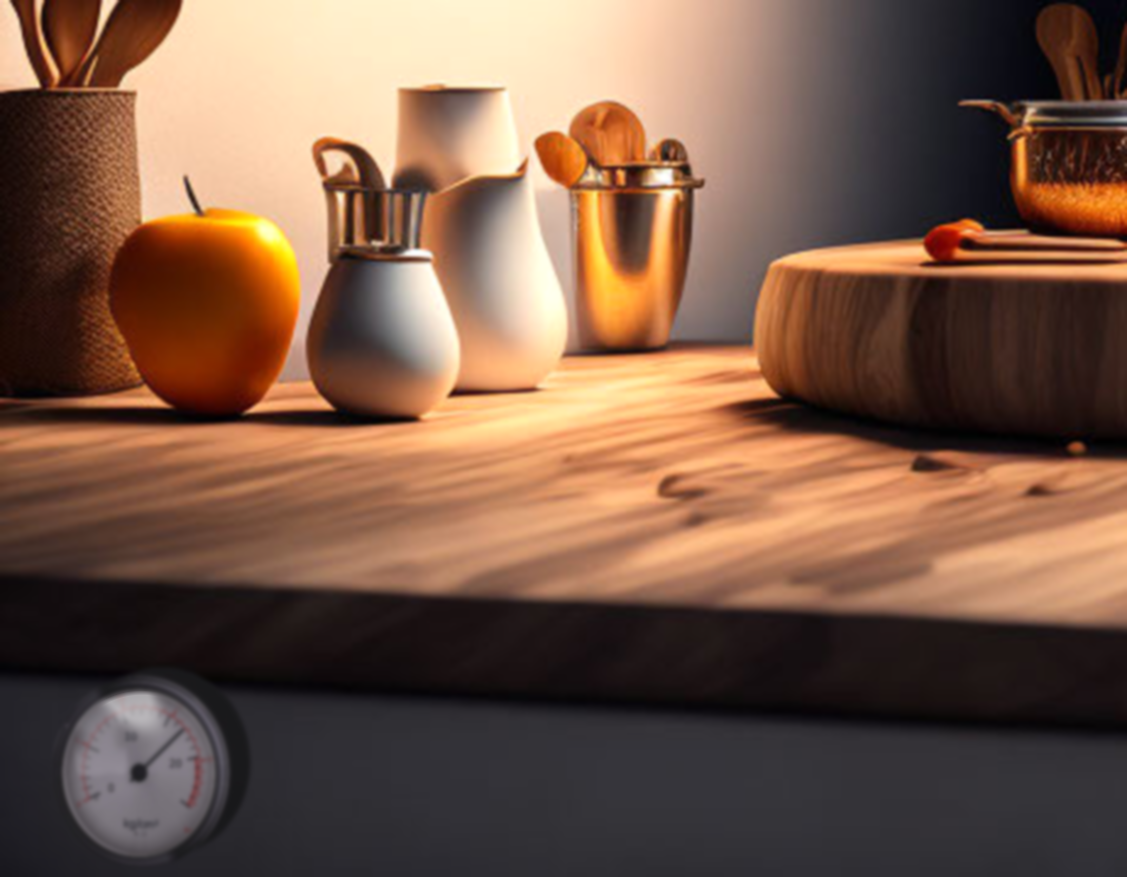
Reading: 17kg/cm²
